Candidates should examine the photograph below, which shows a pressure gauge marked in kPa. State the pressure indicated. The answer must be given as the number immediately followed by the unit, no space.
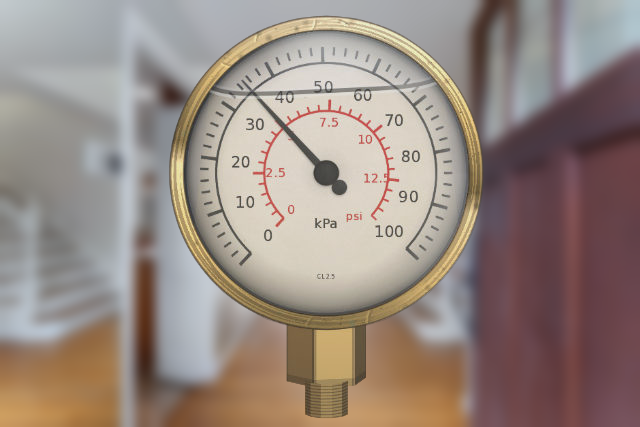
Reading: 35kPa
